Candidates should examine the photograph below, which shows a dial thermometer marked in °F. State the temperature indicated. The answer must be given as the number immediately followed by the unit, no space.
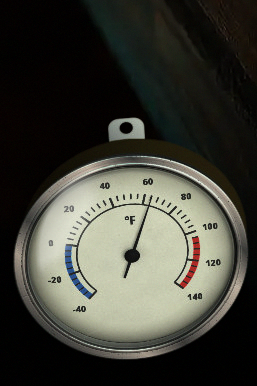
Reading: 64°F
